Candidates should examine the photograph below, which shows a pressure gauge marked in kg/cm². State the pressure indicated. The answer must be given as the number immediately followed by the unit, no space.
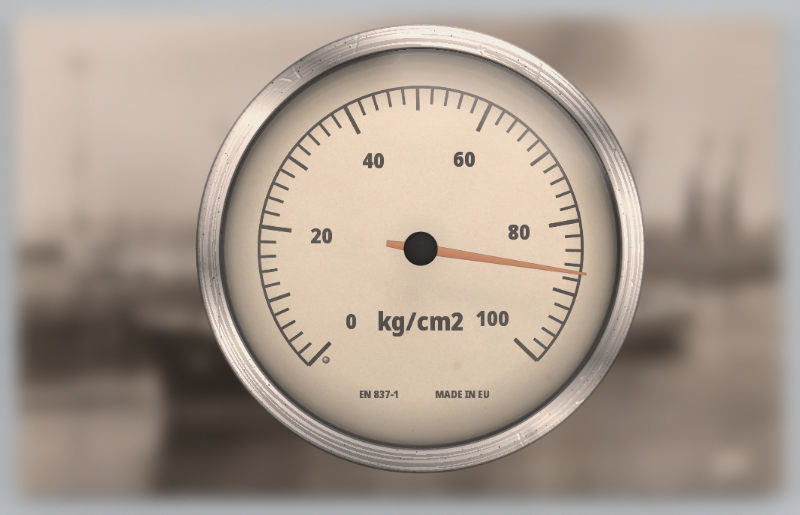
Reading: 87kg/cm²
